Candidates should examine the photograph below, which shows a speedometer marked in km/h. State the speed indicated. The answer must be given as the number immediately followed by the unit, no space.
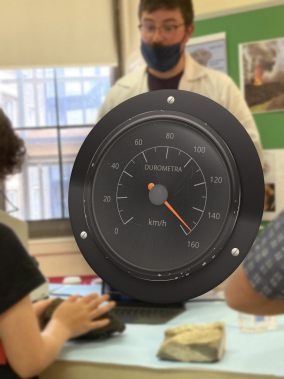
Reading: 155km/h
